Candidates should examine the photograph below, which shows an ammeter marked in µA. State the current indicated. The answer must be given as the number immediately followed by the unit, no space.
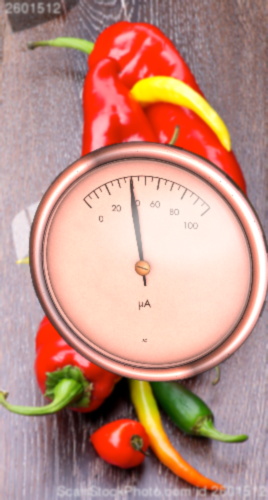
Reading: 40µA
